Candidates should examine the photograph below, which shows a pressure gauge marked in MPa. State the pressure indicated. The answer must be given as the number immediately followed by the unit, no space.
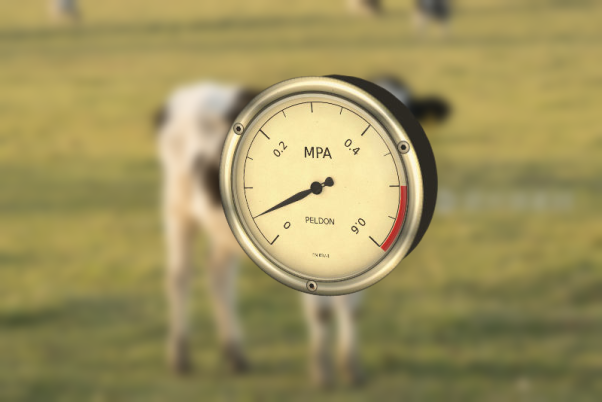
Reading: 0.05MPa
